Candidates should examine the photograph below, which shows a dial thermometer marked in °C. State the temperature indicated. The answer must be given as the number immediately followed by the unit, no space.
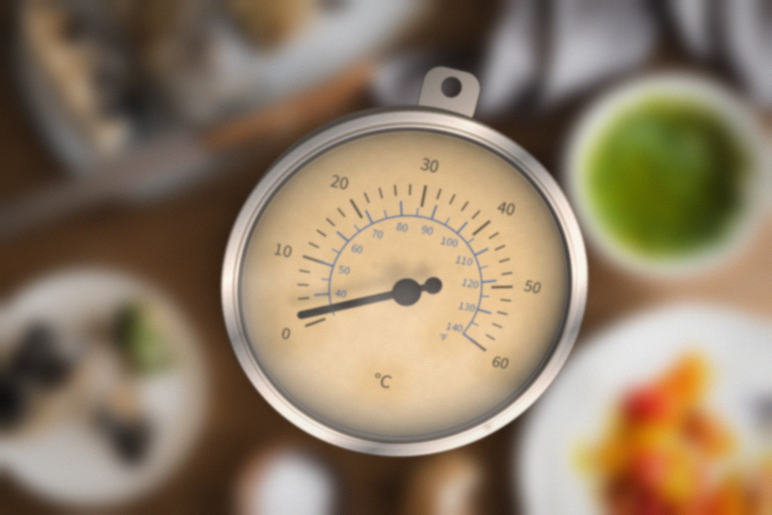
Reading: 2°C
